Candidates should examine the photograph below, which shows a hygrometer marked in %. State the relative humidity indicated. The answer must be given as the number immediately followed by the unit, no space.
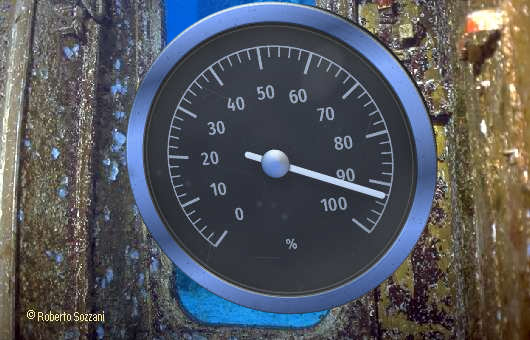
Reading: 92%
